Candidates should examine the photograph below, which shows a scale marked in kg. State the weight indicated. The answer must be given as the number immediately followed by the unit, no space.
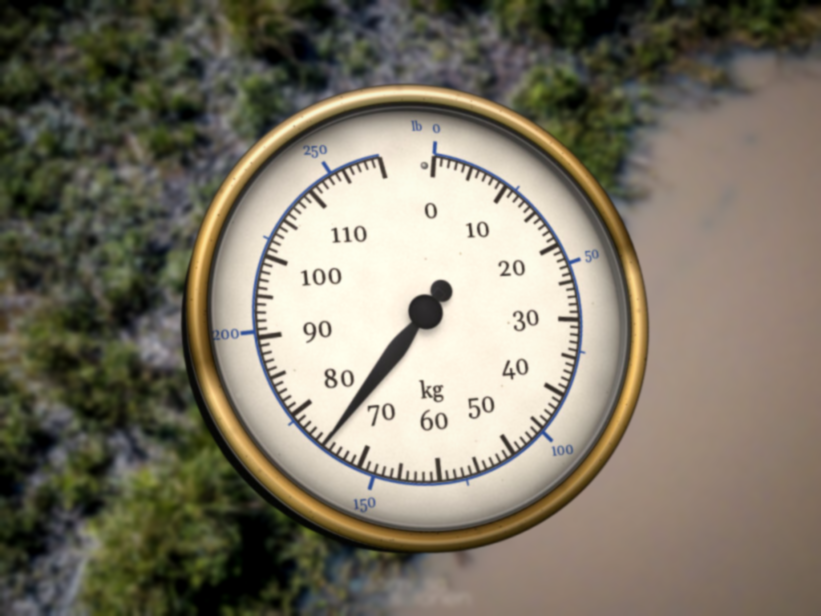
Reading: 75kg
